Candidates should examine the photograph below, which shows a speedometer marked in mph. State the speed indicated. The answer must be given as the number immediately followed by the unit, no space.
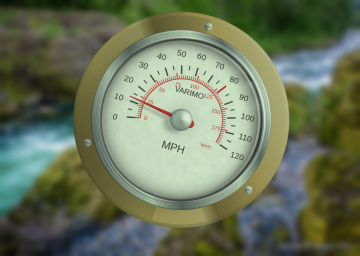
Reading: 12.5mph
